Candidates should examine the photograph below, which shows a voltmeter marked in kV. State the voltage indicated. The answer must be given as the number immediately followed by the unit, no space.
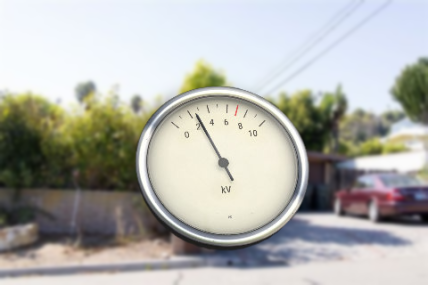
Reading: 2.5kV
